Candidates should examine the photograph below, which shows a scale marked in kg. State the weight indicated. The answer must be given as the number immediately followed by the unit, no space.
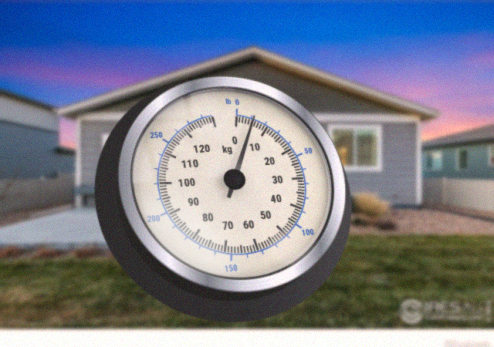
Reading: 5kg
